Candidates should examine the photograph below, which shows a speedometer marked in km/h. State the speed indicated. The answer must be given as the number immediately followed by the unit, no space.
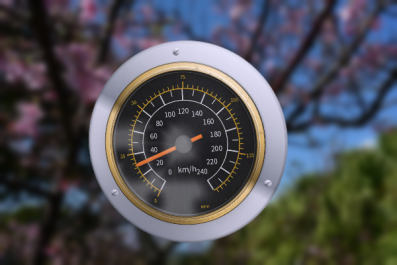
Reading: 30km/h
